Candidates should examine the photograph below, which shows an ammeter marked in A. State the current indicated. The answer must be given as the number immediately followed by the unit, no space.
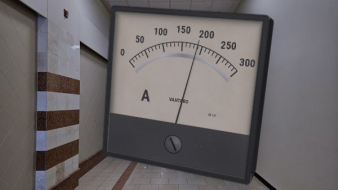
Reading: 190A
